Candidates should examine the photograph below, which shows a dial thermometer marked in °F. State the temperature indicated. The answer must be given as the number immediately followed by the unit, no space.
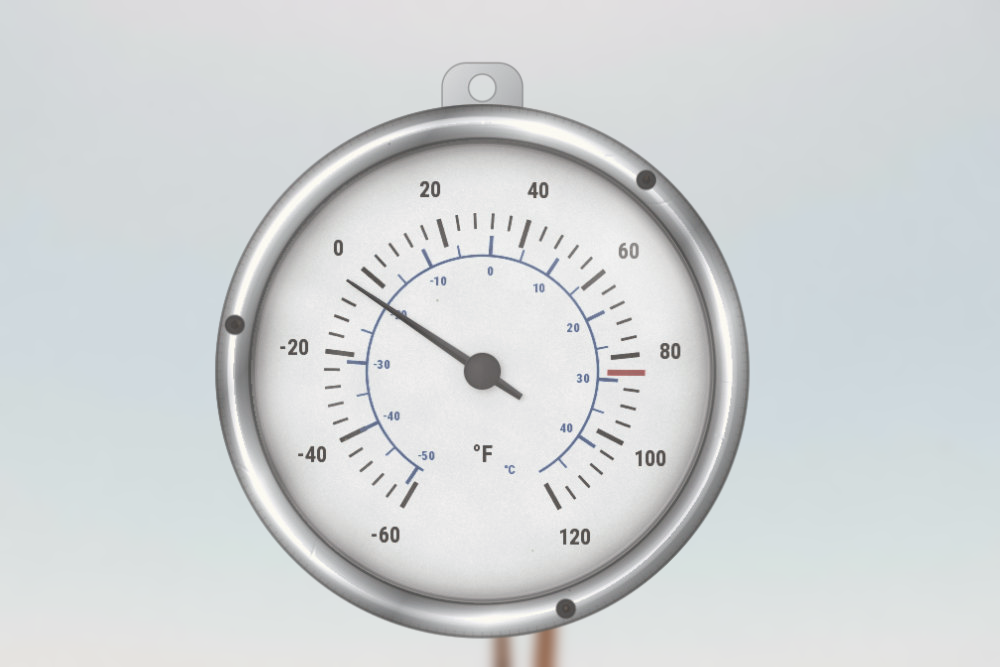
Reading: -4°F
